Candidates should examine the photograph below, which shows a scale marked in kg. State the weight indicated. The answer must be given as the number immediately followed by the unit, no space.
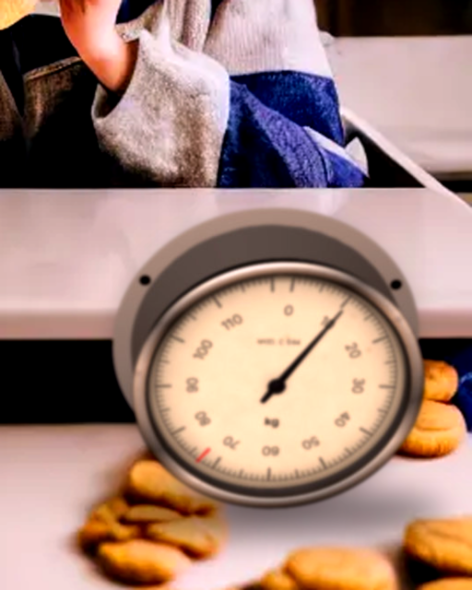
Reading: 10kg
